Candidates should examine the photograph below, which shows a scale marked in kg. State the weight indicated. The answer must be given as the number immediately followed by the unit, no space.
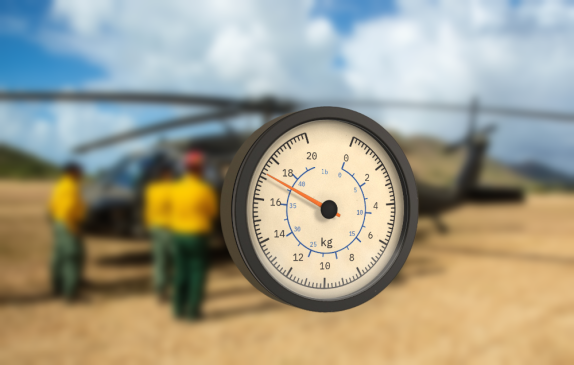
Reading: 17.2kg
